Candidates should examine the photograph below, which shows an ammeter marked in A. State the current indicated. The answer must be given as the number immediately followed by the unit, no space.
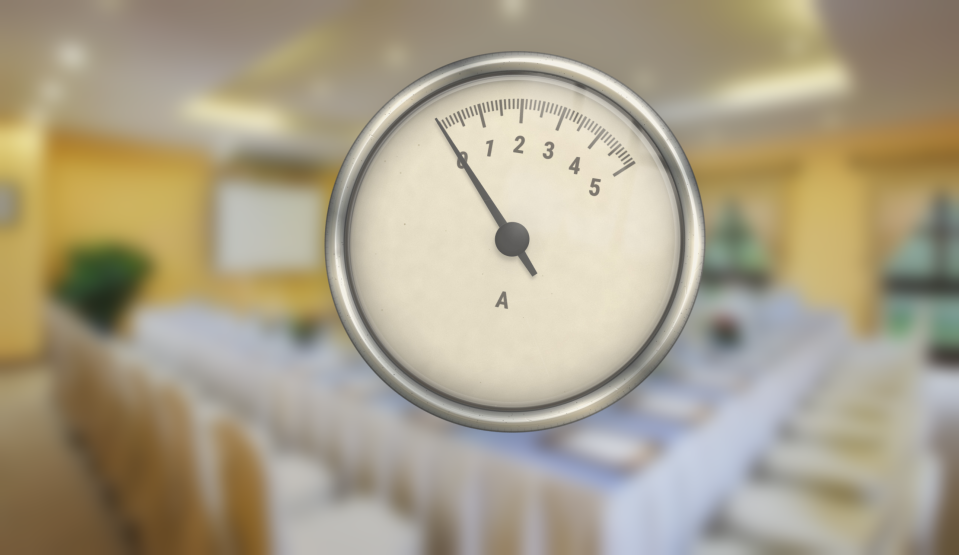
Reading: 0A
